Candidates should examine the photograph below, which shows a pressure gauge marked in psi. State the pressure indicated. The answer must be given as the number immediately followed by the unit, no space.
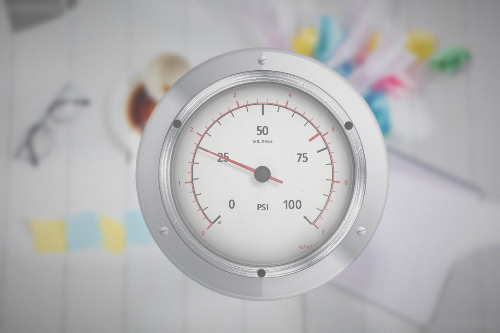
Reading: 25psi
